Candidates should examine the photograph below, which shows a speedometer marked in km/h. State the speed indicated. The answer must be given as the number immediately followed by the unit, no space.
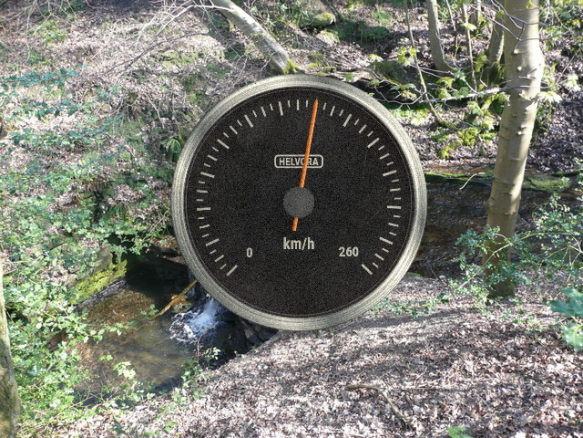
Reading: 140km/h
